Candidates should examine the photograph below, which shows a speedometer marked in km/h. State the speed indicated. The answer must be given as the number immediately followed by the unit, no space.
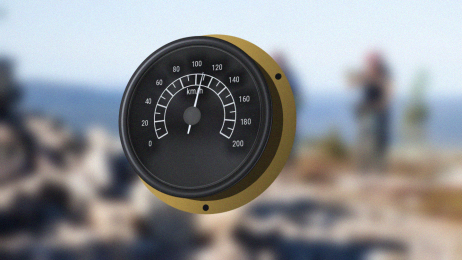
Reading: 110km/h
